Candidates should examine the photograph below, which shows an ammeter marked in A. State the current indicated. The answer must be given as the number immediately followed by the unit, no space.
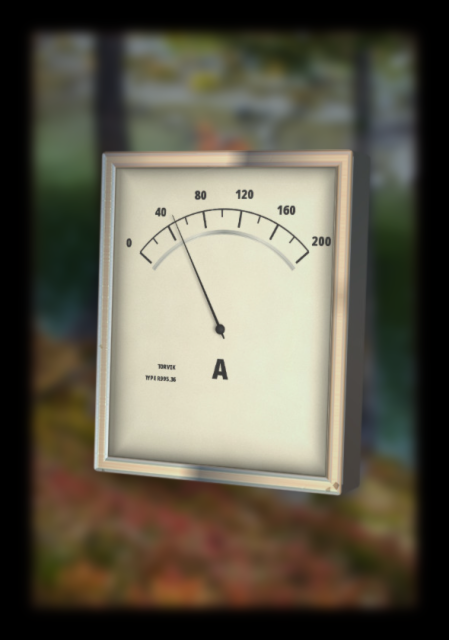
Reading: 50A
